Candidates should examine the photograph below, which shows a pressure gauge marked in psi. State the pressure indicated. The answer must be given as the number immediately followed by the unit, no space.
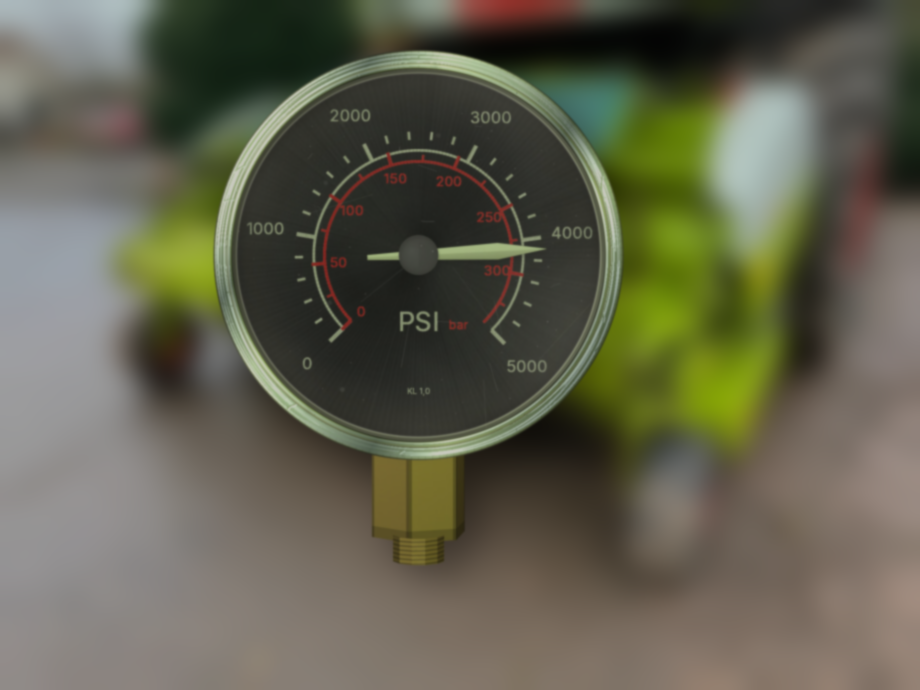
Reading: 4100psi
